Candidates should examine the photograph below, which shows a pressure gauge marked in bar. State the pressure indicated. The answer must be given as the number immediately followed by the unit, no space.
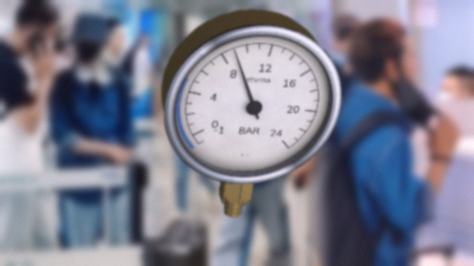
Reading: 9bar
